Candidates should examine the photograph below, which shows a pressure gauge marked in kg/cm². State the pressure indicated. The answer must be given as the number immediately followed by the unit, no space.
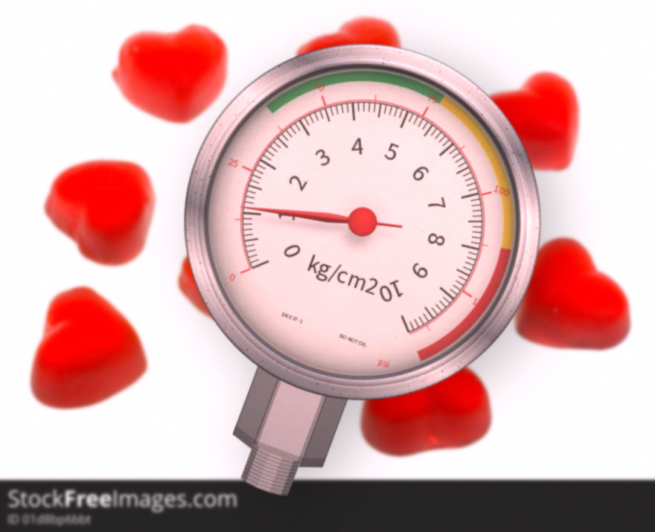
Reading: 1.1kg/cm²
